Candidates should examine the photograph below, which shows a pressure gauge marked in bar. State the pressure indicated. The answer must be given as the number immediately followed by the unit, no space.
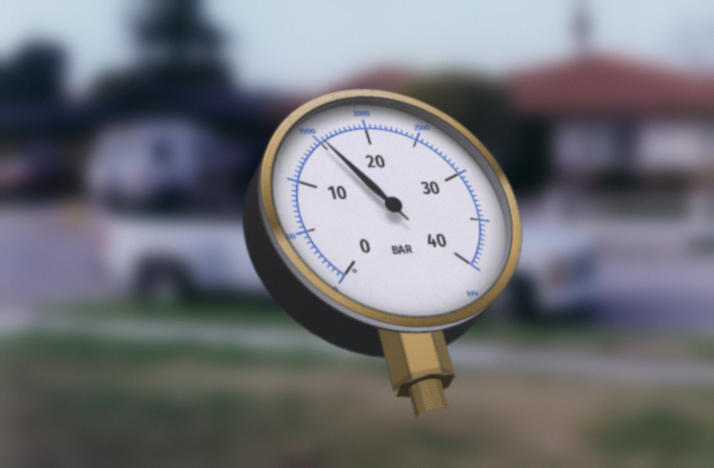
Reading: 15bar
